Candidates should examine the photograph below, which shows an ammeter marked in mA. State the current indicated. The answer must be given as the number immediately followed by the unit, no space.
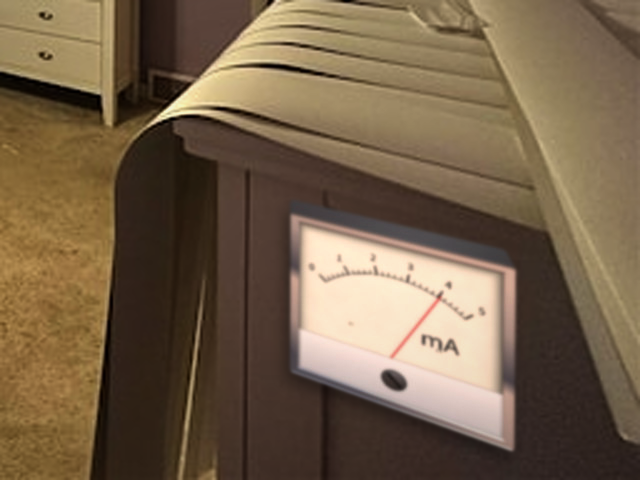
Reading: 4mA
